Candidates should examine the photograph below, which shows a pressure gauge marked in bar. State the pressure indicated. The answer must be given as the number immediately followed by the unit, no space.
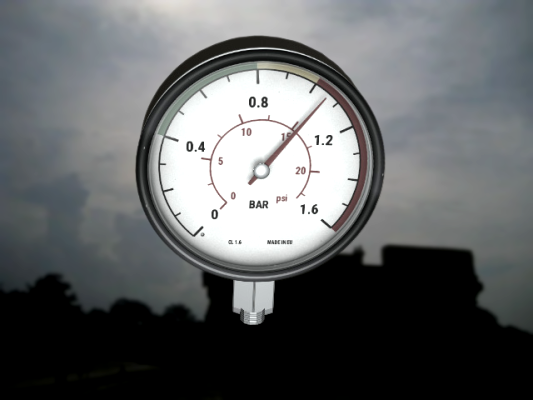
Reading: 1.05bar
